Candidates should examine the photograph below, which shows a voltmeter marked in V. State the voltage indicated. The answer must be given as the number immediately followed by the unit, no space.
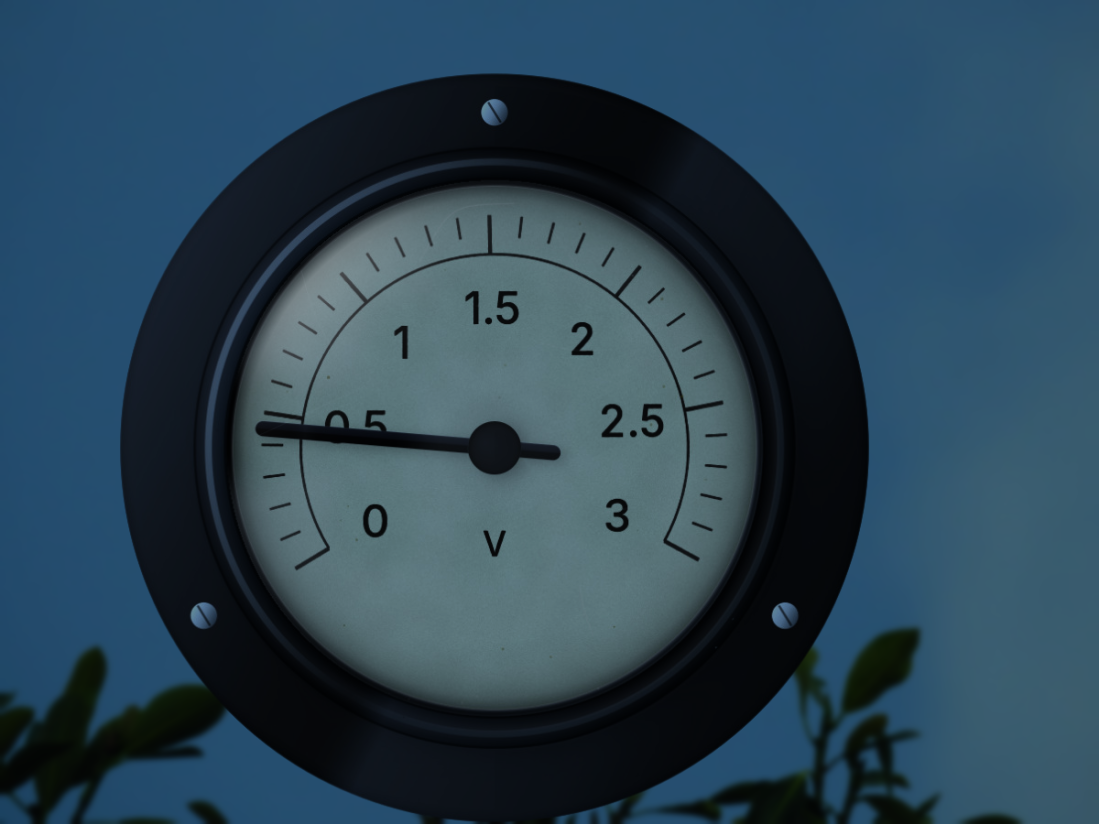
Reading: 0.45V
